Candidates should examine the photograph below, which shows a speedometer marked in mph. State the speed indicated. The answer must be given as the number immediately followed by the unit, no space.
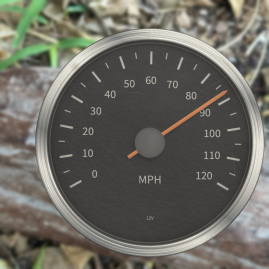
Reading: 87.5mph
